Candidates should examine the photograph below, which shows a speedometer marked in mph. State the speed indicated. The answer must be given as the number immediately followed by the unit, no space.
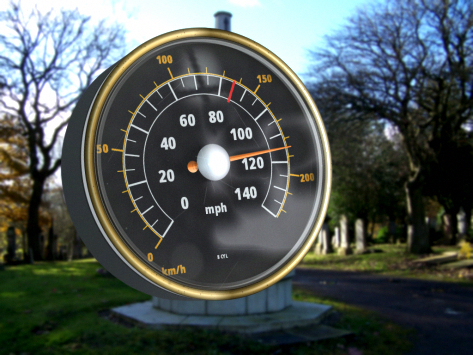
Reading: 115mph
